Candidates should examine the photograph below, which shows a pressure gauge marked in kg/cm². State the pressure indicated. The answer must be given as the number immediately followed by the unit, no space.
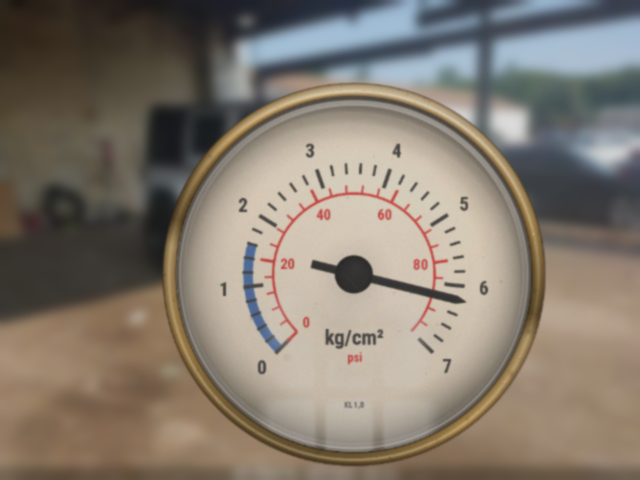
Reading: 6.2kg/cm²
